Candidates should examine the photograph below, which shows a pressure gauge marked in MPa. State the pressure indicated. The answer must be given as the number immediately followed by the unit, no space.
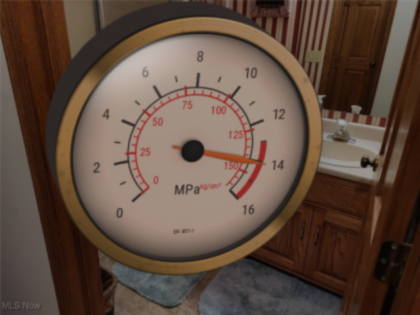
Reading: 14MPa
